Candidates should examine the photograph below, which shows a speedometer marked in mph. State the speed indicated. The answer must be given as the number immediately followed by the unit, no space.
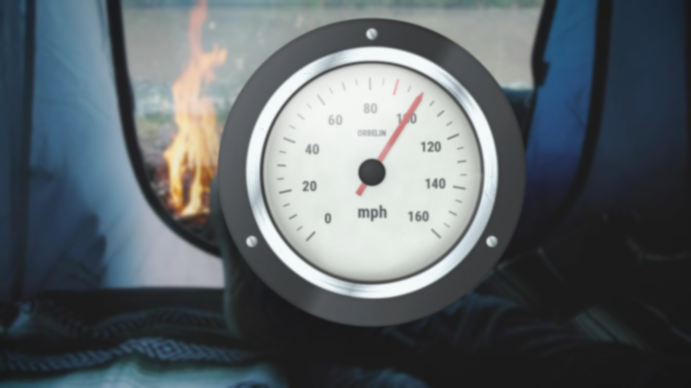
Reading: 100mph
